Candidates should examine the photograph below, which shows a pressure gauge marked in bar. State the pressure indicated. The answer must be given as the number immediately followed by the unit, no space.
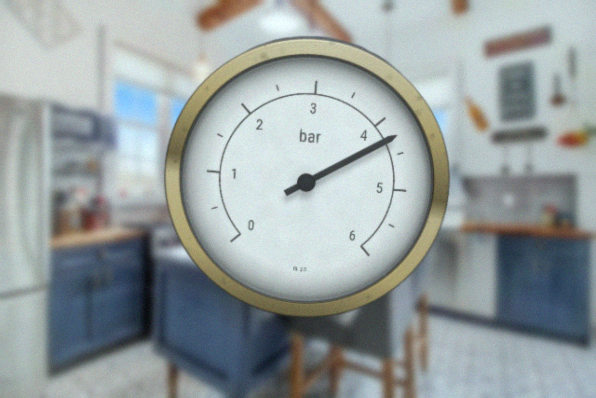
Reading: 4.25bar
